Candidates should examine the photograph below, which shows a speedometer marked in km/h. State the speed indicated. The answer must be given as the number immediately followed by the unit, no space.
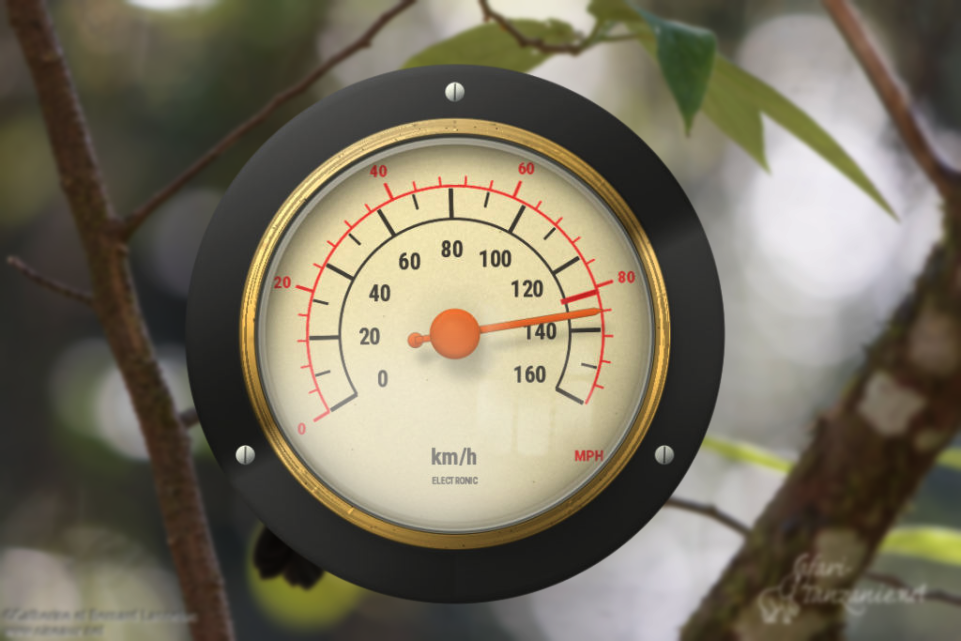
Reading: 135km/h
